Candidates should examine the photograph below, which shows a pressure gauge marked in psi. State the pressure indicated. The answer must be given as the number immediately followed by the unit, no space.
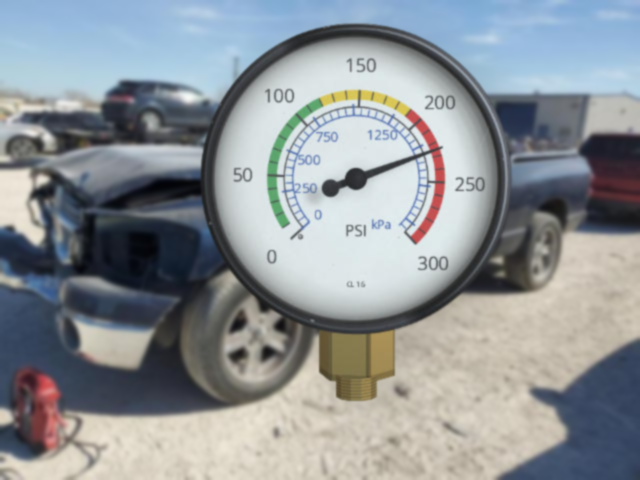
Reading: 225psi
